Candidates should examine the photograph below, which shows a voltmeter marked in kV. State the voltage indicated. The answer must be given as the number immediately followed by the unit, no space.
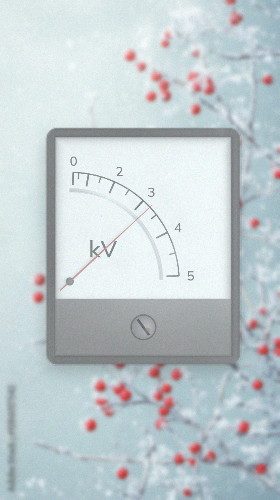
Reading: 3.25kV
